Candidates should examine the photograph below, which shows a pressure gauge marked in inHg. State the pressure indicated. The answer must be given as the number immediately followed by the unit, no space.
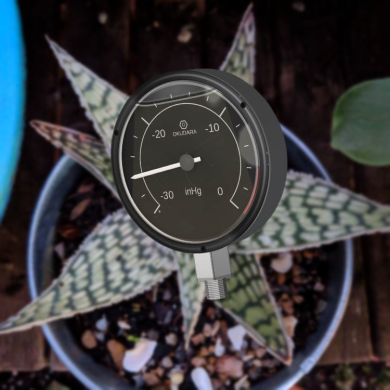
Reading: -26inHg
